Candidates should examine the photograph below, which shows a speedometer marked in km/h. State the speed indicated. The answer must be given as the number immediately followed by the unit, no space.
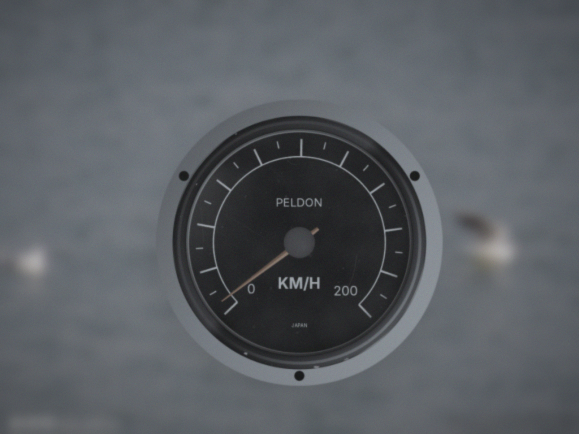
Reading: 5km/h
